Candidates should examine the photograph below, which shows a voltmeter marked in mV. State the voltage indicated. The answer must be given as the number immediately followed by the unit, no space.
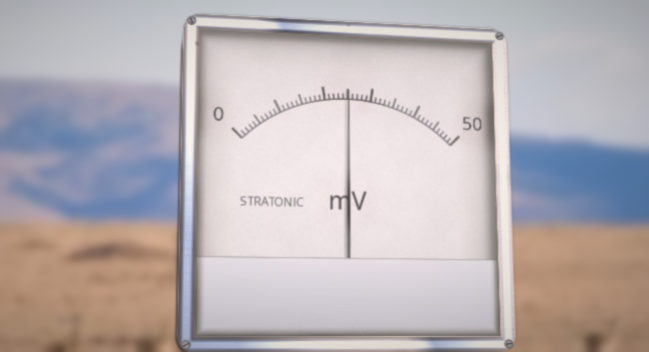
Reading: 25mV
